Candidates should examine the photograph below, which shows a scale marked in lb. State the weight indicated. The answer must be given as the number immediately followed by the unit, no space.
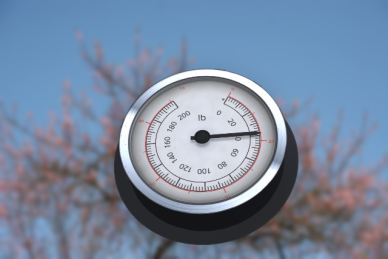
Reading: 40lb
